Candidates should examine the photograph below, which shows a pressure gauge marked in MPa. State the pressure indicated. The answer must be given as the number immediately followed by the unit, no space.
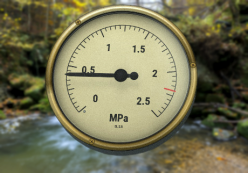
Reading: 0.4MPa
